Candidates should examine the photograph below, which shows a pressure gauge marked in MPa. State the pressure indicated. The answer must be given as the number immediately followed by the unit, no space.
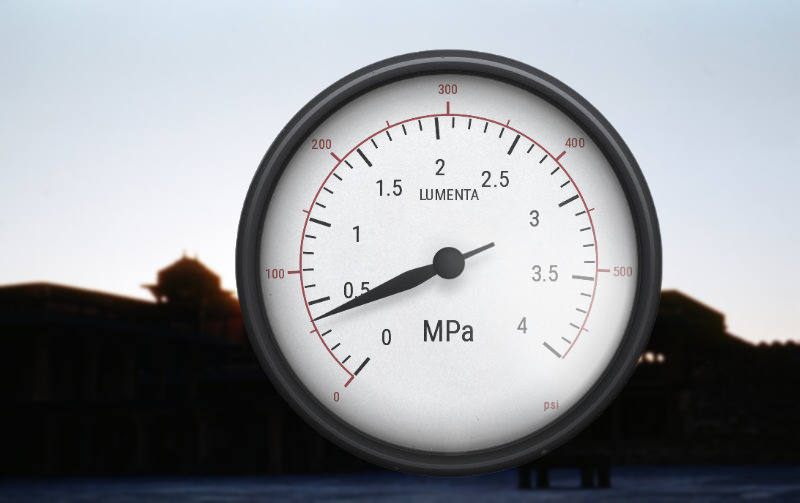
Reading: 0.4MPa
